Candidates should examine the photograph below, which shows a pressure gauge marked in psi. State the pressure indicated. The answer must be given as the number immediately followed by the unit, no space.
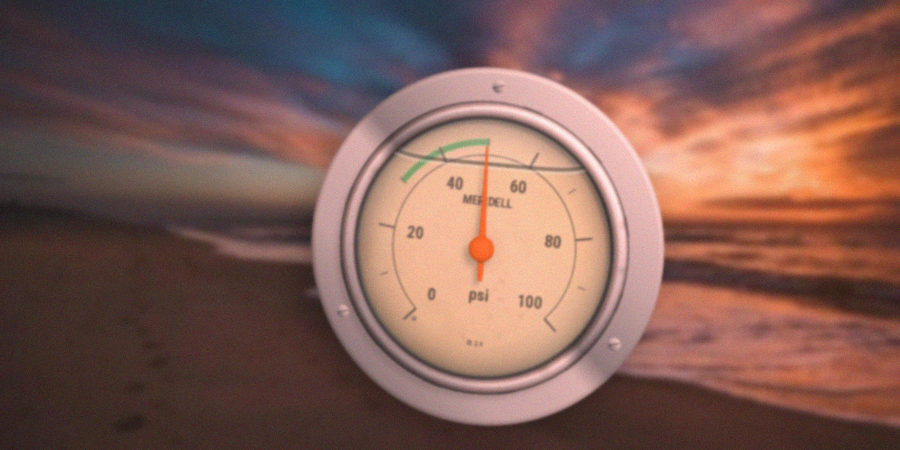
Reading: 50psi
